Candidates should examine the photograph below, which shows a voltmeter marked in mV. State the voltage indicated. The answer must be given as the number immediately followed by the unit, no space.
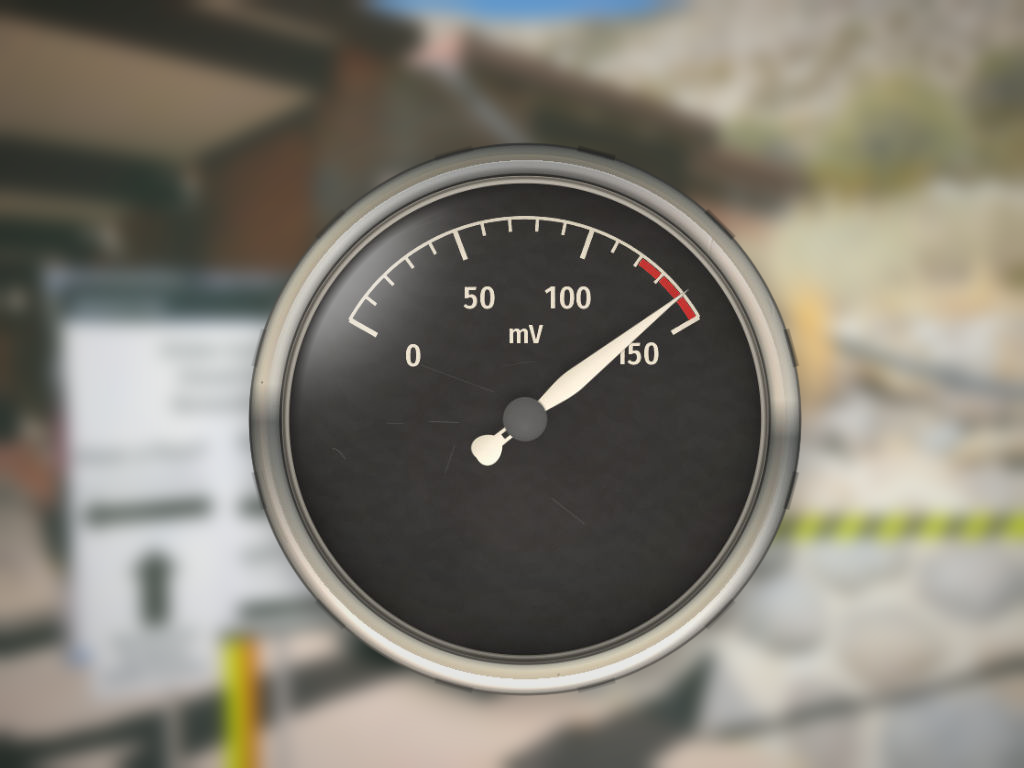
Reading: 140mV
